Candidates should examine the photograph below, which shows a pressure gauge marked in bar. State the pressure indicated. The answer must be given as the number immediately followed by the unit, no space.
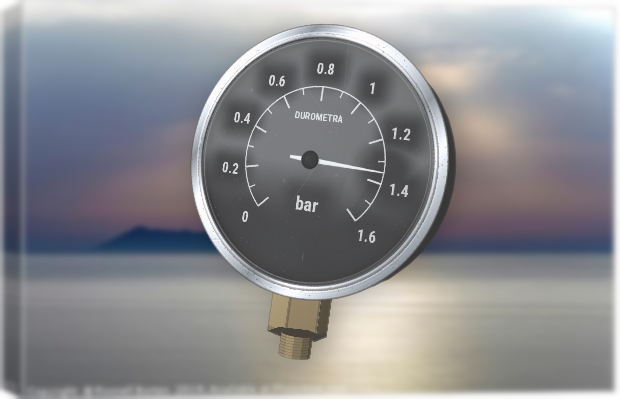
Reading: 1.35bar
